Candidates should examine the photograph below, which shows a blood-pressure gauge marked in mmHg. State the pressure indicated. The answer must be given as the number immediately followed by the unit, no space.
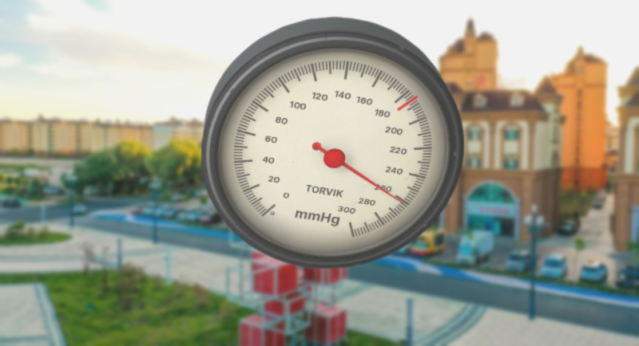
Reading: 260mmHg
